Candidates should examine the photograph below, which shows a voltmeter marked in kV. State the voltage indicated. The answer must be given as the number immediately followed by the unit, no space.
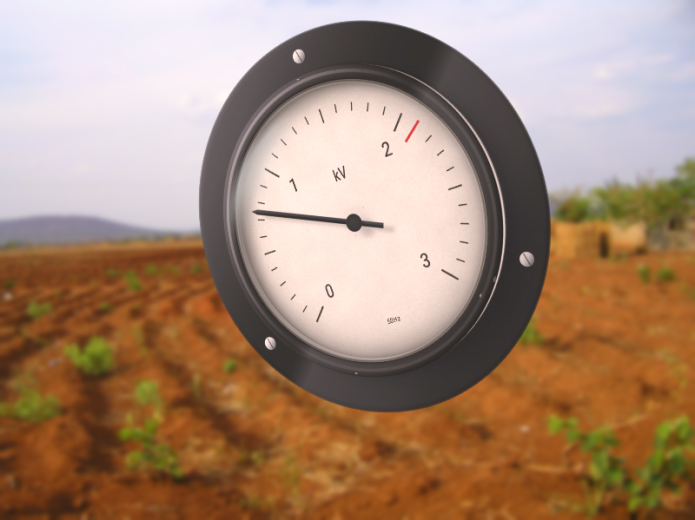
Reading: 0.75kV
